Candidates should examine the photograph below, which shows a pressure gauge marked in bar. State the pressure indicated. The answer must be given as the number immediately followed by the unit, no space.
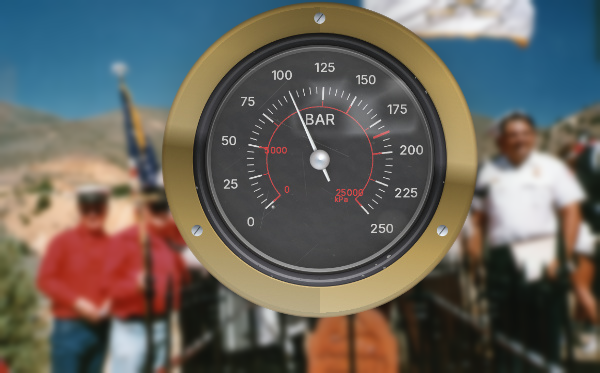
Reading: 100bar
